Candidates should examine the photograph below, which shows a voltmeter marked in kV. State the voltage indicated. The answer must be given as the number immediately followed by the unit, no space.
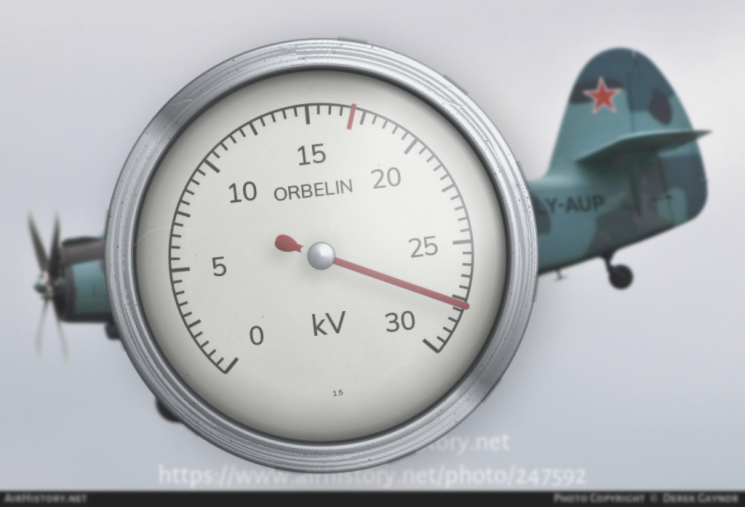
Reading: 27.75kV
